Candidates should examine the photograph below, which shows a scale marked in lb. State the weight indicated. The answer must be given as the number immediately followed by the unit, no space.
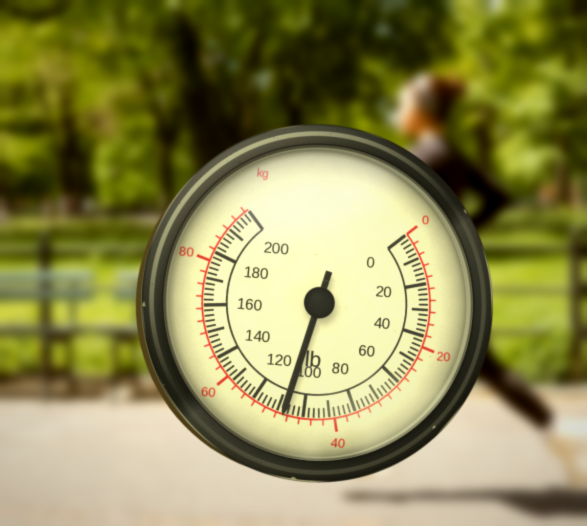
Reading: 108lb
